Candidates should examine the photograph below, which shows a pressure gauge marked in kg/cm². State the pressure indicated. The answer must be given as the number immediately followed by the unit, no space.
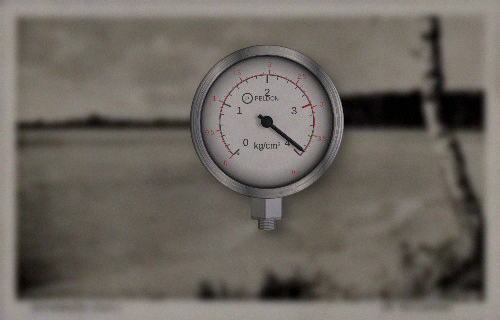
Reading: 3.9kg/cm²
